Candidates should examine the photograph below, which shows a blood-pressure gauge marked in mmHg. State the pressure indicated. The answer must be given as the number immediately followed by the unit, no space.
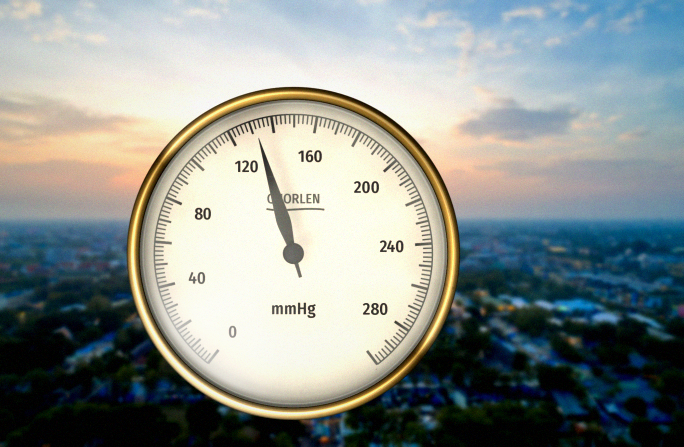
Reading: 132mmHg
